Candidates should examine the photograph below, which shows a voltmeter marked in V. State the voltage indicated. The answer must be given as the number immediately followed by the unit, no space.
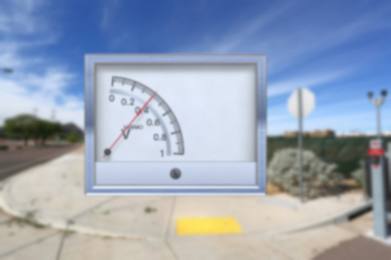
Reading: 0.4V
